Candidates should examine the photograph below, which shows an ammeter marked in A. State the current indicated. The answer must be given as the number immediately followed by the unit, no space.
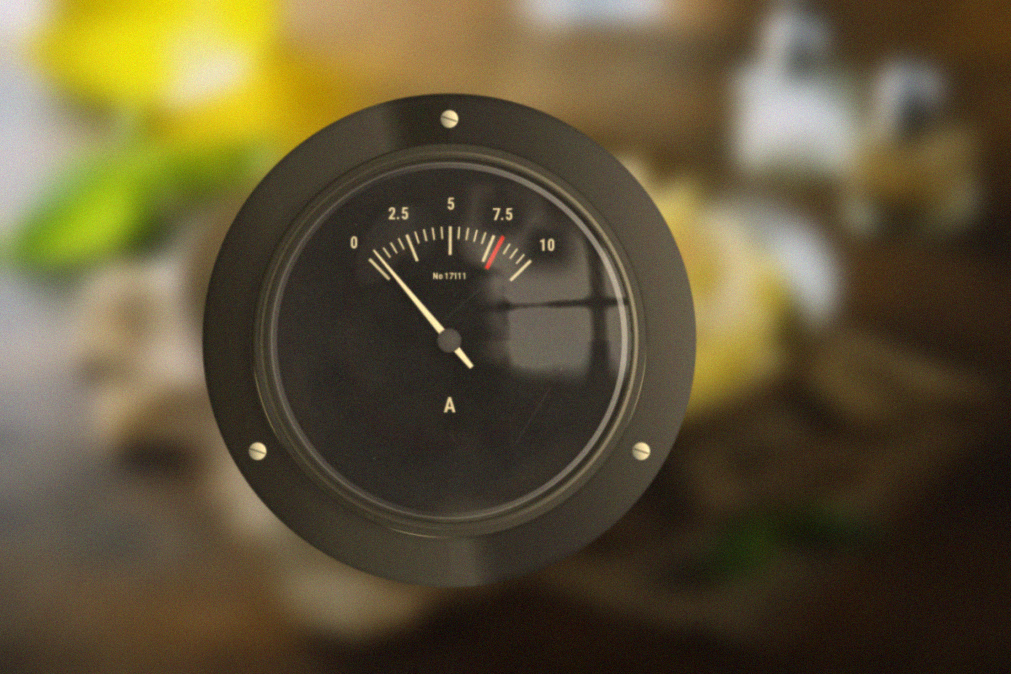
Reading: 0.5A
